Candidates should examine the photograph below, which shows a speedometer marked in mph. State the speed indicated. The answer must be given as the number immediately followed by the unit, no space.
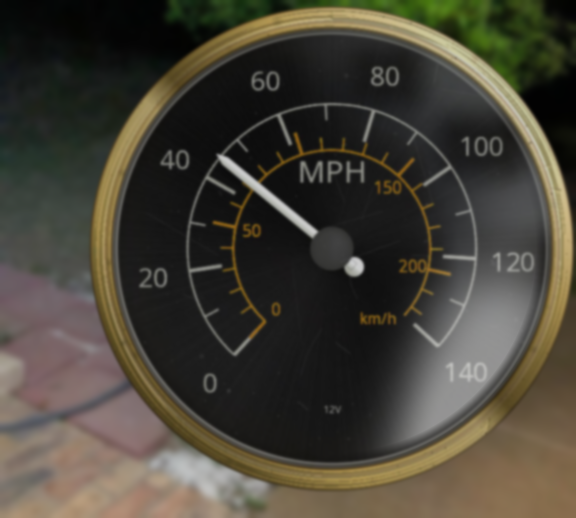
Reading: 45mph
